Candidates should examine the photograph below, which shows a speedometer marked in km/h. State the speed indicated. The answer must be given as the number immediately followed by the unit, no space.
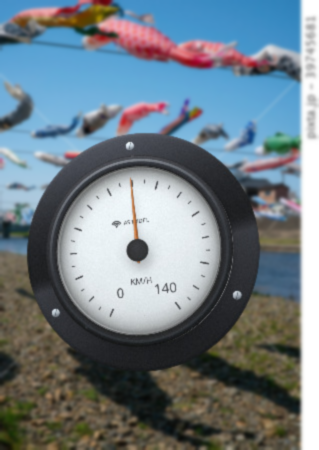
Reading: 70km/h
